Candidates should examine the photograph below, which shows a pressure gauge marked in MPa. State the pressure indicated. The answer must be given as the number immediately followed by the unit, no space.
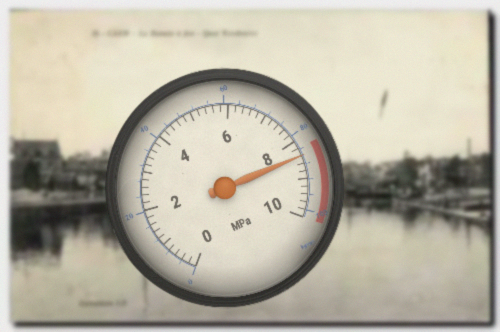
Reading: 8.4MPa
